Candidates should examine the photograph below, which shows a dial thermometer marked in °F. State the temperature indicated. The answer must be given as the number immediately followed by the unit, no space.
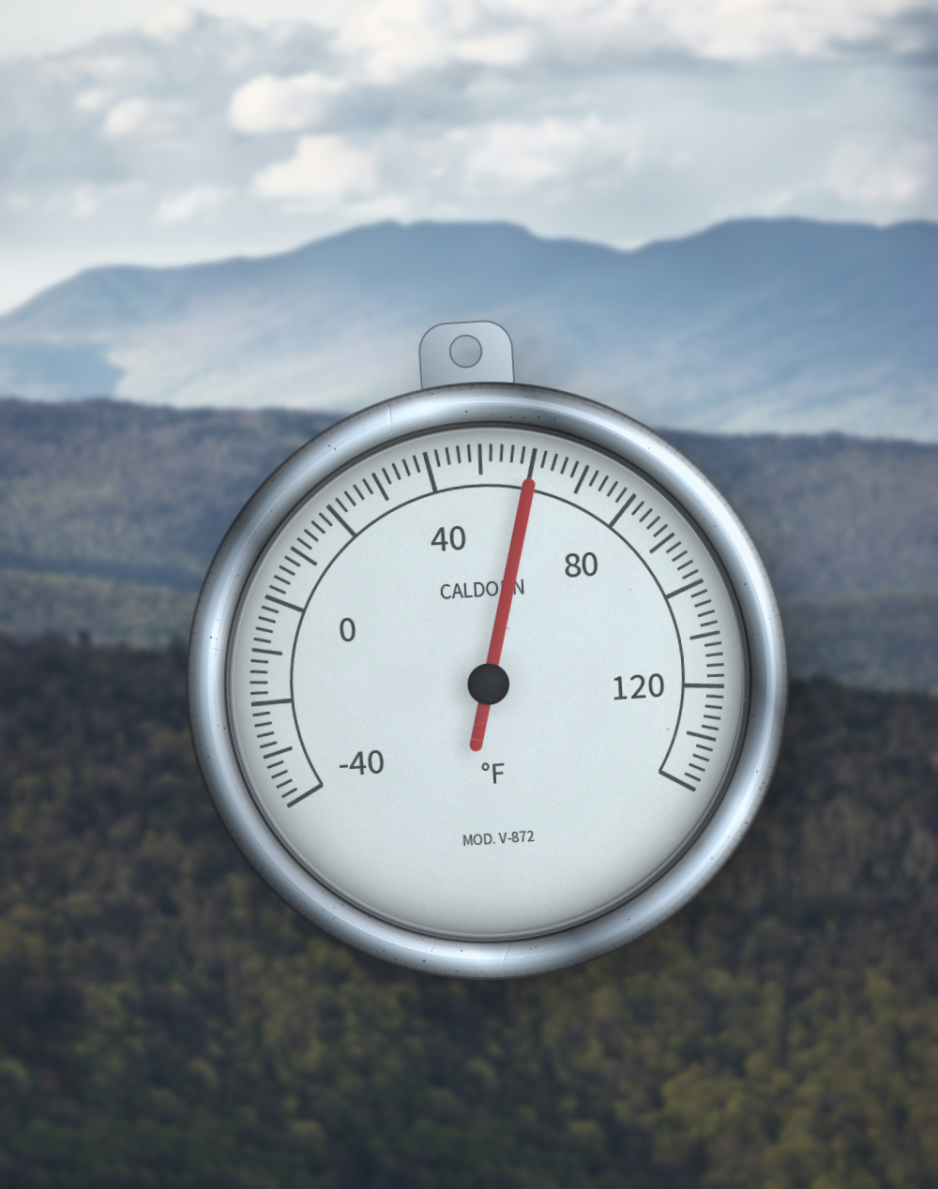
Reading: 60°F
